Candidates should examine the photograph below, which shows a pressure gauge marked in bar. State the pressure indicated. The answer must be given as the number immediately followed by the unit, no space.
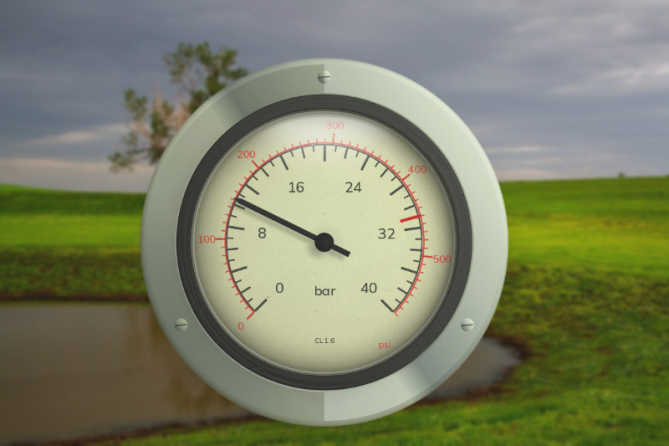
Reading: 10.5bar
